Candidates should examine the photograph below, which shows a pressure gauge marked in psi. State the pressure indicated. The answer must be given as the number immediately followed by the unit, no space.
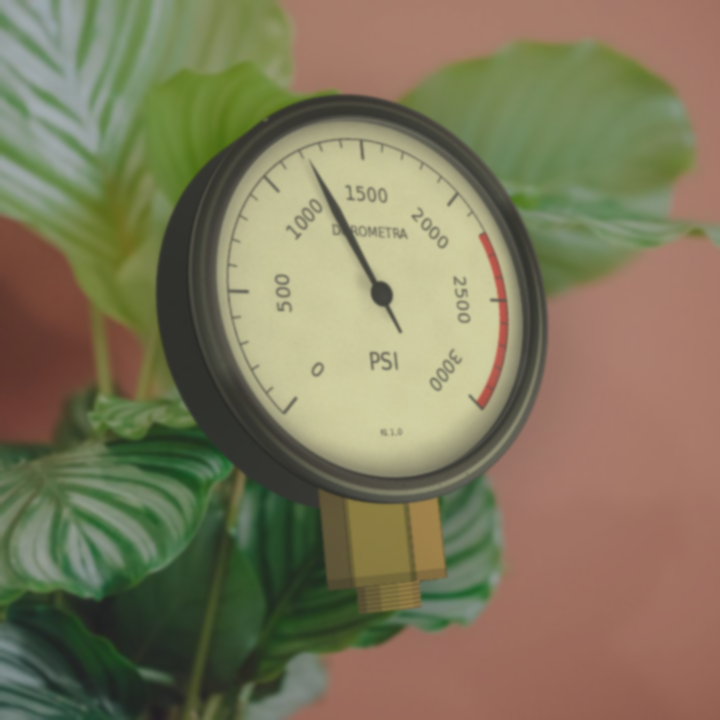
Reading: 1200psi
